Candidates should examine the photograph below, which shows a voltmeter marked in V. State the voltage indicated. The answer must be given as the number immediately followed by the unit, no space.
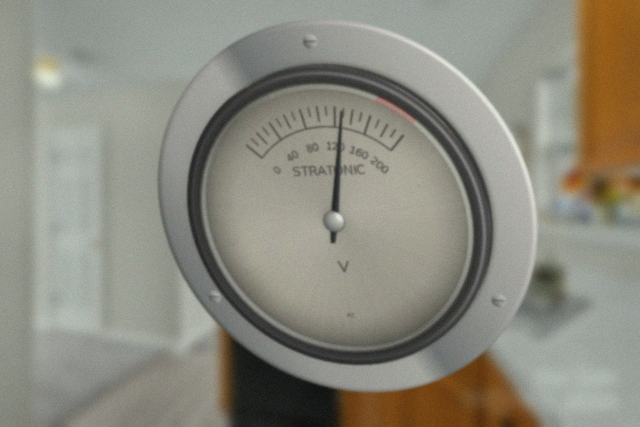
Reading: 130V
